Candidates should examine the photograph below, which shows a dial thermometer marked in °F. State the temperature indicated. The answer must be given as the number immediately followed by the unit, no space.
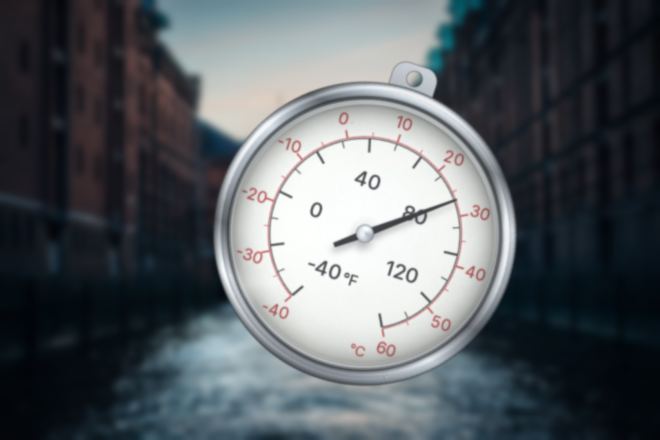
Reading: 80°F
